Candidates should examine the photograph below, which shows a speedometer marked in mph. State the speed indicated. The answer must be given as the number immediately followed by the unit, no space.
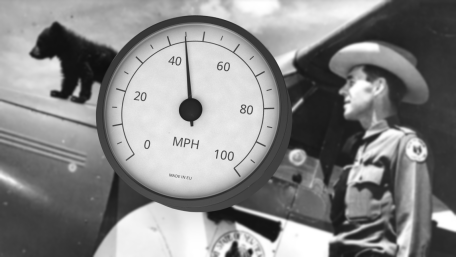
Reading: 45mph
